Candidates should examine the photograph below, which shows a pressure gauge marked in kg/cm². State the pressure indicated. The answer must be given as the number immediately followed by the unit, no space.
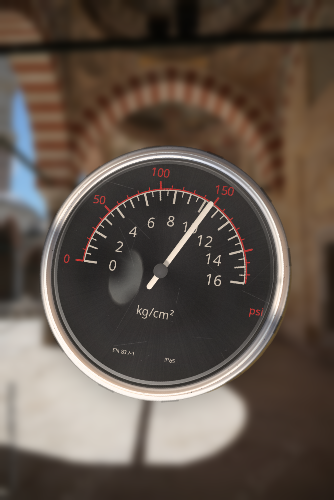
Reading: 10.5kg/cm²
